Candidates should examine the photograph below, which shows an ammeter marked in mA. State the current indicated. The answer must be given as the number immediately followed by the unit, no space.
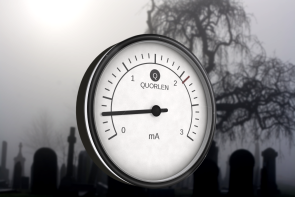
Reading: 0.3mA
